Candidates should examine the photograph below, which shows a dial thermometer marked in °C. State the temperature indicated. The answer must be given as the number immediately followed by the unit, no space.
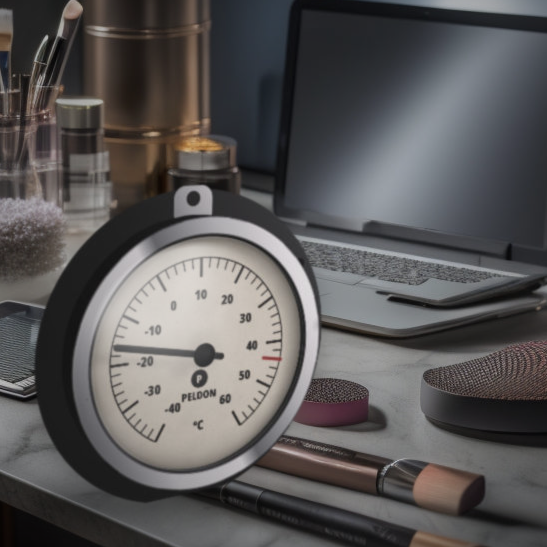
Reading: -16°C
